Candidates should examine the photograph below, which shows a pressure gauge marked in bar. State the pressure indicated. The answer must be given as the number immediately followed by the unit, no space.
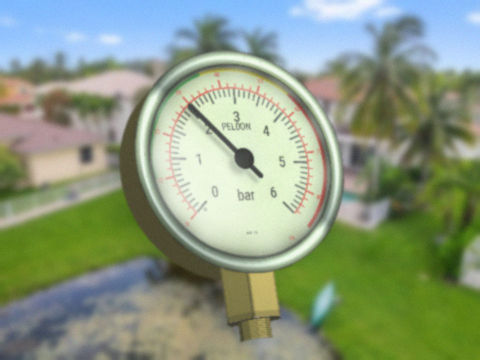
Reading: 2bar
